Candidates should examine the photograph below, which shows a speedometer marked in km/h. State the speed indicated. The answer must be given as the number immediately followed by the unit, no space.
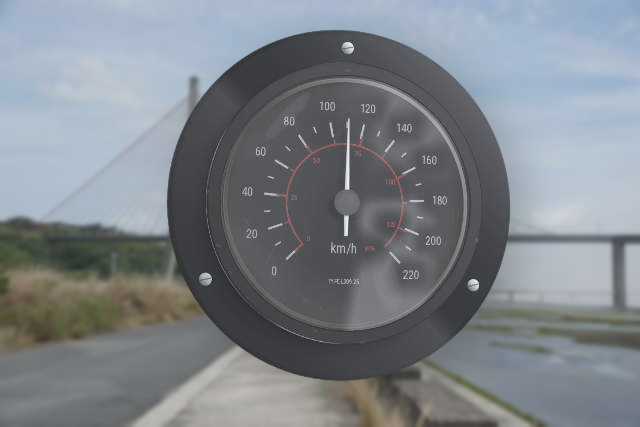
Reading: 110km/h
